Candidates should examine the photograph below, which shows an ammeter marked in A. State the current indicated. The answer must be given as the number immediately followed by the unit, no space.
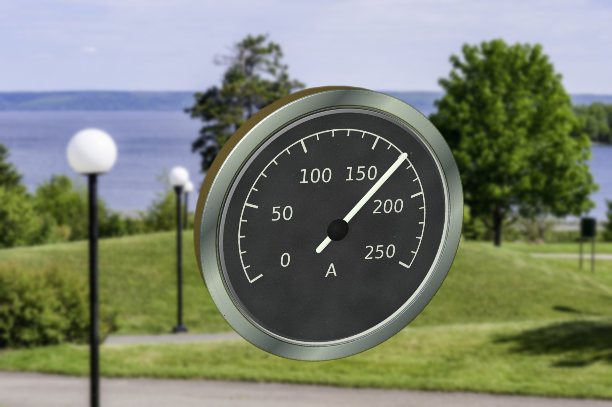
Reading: 170A
